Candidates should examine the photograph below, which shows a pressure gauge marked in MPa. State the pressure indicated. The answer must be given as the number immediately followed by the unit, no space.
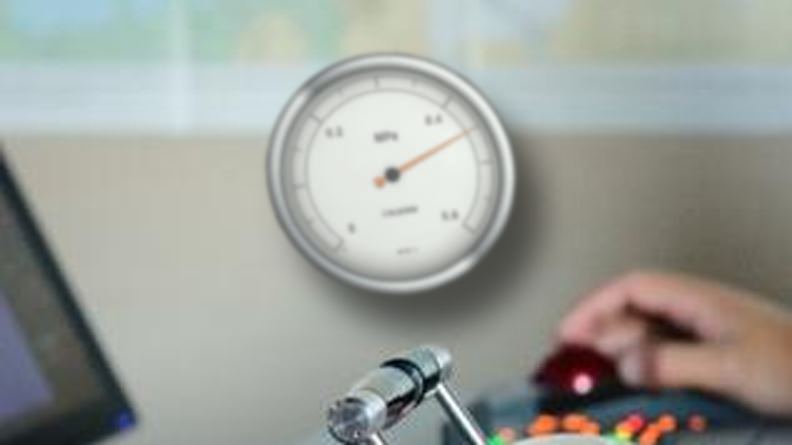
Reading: 0.45MPa
